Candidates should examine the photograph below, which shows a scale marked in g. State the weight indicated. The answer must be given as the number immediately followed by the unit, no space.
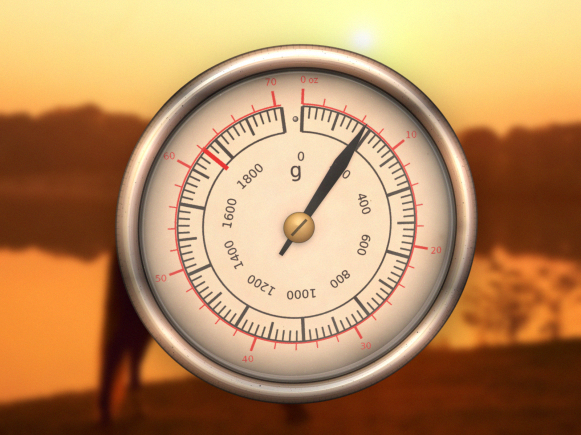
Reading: 180g
